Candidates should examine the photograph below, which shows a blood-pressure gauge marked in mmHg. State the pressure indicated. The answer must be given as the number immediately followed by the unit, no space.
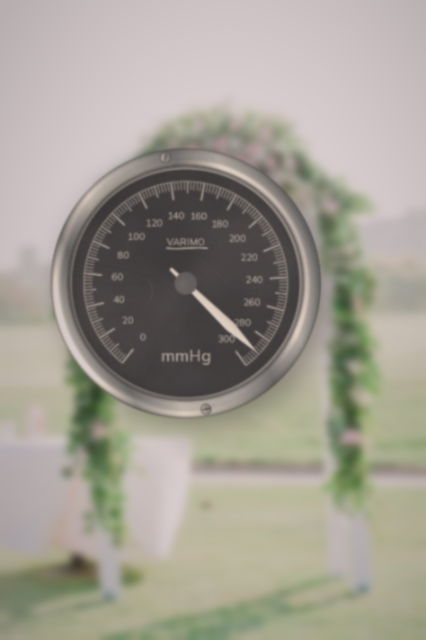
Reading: 290mmHg
